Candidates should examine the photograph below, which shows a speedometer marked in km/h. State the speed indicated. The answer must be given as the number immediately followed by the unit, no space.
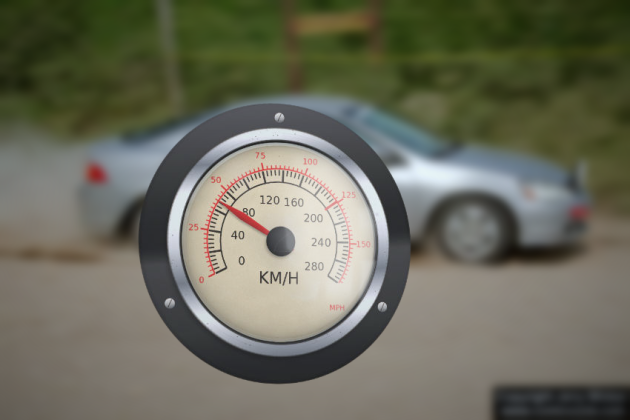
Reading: 68km/h
